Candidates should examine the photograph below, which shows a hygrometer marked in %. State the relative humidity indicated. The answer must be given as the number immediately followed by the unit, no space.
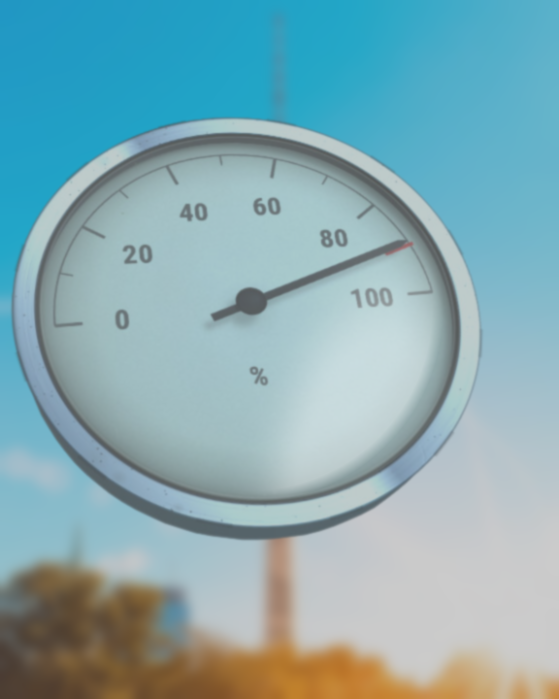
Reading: 90%
